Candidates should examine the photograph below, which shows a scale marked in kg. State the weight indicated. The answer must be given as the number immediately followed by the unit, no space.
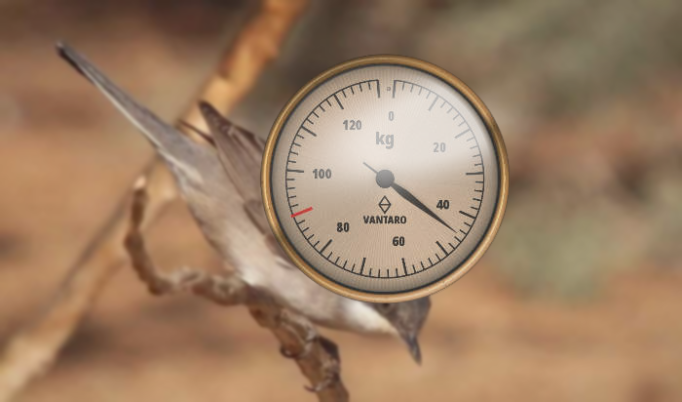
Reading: 45kg
